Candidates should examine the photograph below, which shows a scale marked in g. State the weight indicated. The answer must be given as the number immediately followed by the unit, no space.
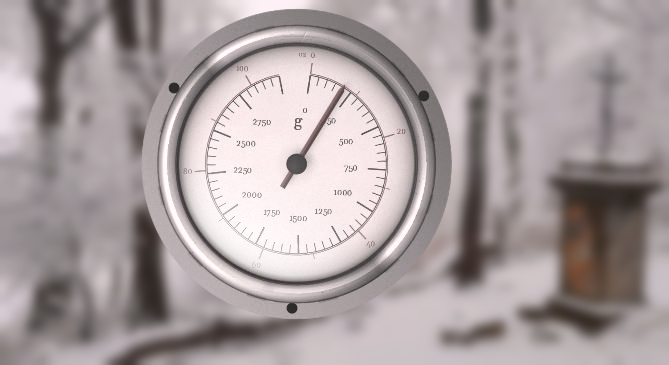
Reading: 200g
